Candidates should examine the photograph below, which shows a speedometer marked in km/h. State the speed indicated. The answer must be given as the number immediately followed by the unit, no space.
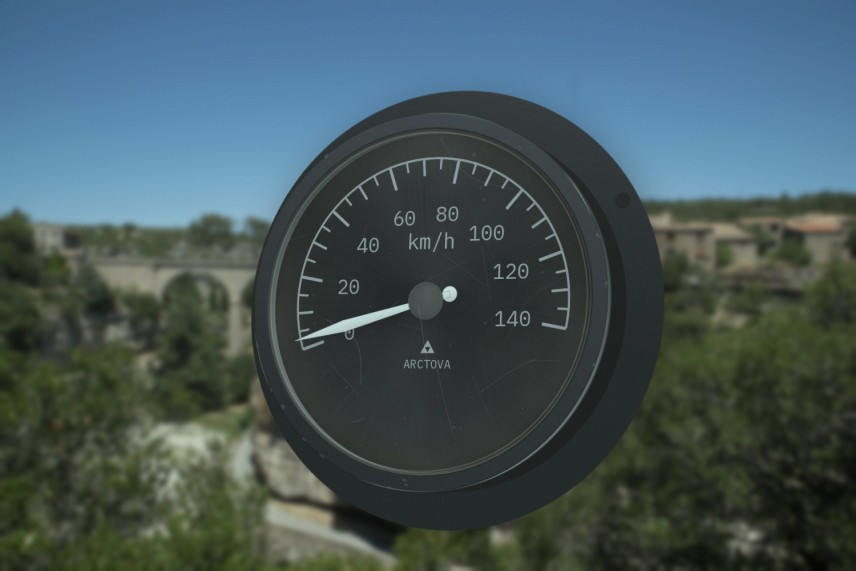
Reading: 2.5km/h
